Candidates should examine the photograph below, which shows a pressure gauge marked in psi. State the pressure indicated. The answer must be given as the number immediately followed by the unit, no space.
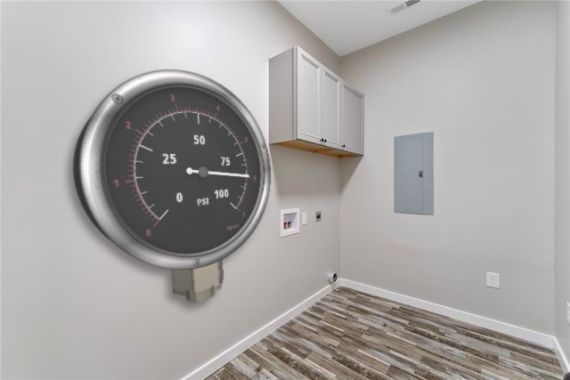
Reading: 85psi
